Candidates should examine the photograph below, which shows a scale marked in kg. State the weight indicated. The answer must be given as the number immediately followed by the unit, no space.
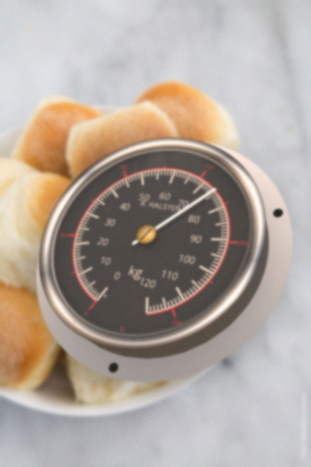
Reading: 75kg
